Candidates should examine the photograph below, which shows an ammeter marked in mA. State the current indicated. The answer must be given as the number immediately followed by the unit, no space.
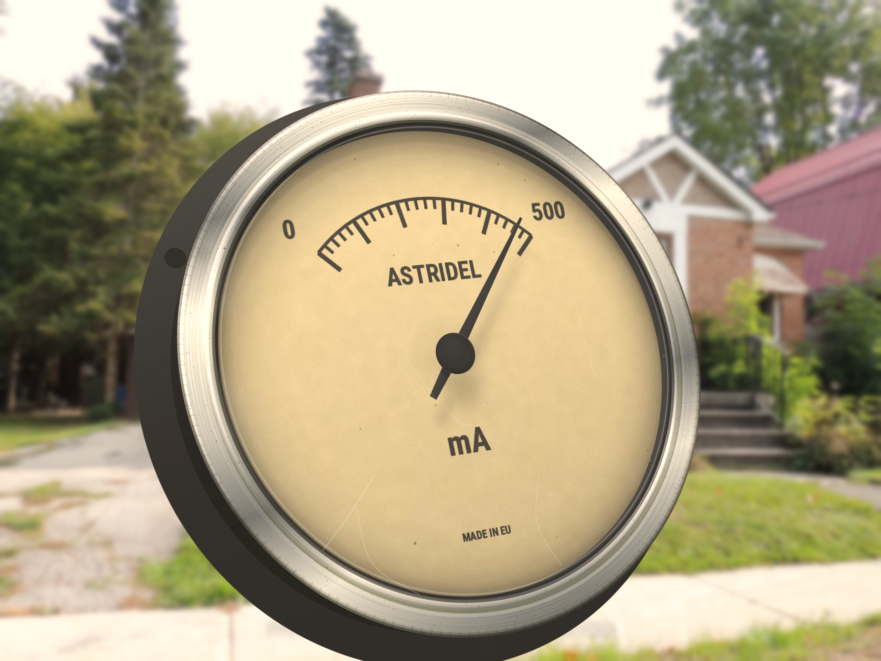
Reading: 460mA
